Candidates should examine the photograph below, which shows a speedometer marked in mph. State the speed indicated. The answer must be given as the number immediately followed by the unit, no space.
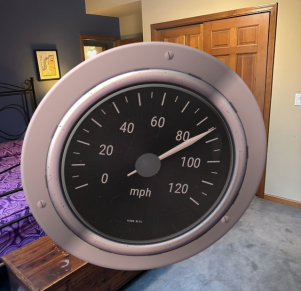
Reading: 85mph
